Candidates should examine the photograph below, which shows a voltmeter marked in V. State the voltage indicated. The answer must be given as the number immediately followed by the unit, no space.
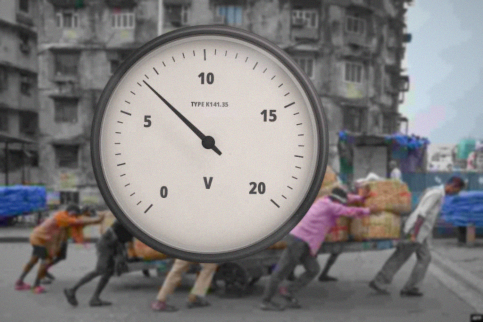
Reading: 6.75V
